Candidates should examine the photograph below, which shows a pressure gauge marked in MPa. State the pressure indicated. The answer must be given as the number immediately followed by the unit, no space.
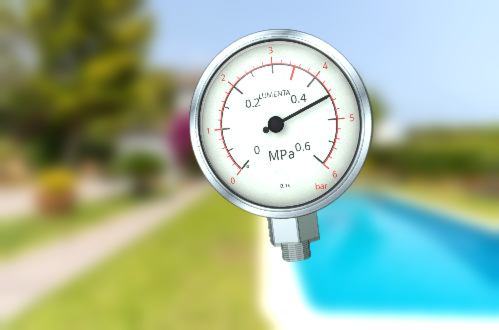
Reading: 0.45MPa
